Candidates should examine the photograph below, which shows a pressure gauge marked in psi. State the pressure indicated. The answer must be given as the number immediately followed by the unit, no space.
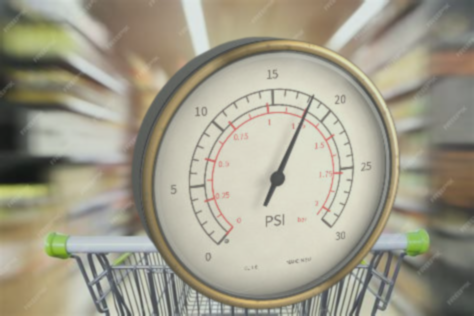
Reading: 18psi
